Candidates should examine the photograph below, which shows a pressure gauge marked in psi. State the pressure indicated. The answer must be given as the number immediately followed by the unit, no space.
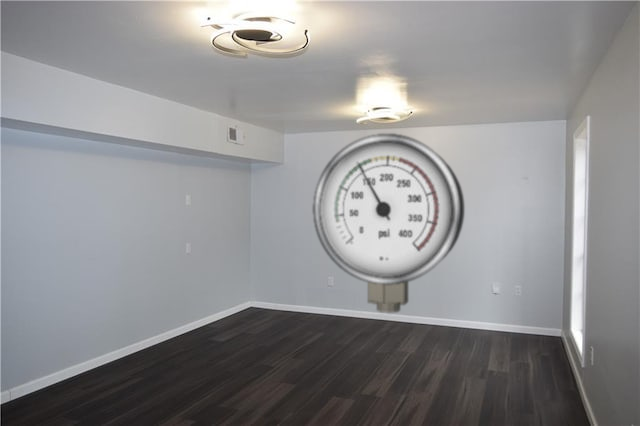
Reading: 150psi
